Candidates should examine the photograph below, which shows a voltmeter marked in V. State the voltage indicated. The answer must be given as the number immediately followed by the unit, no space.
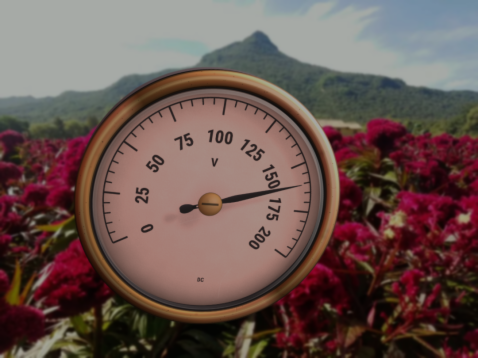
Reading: 160V
